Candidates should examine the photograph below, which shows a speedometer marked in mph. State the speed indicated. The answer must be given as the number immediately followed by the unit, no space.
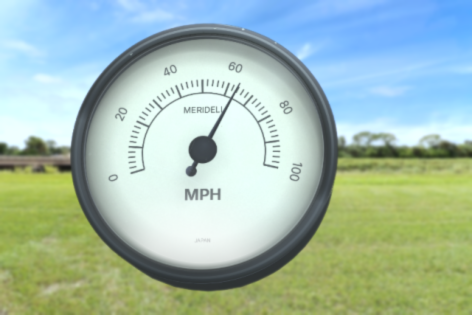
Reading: 64mph
